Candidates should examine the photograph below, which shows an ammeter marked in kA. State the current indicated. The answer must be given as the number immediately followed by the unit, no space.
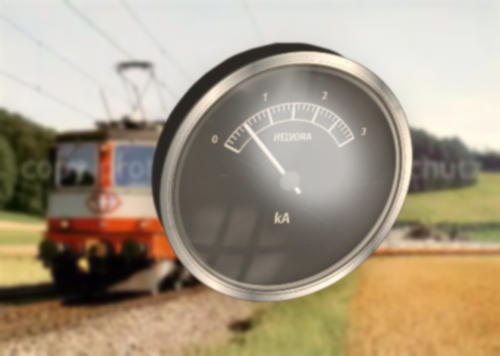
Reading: 0.5kA
